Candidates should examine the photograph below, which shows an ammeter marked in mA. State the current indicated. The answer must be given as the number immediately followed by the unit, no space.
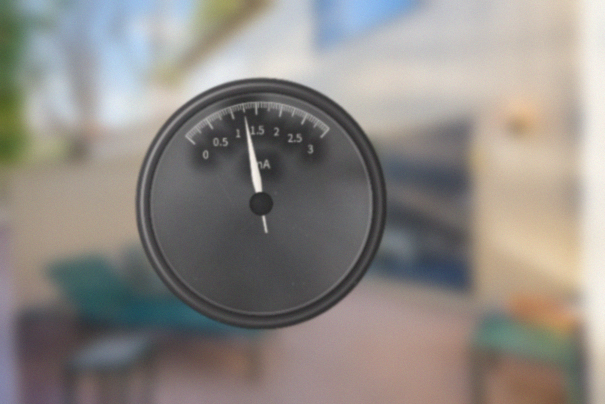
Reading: 1.25mA
